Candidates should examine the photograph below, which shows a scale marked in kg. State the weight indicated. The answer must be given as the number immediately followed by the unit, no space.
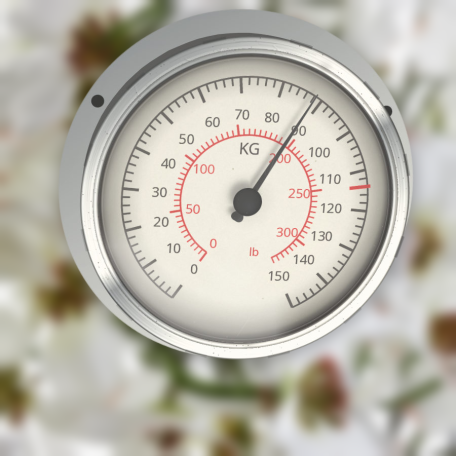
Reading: 88kg
